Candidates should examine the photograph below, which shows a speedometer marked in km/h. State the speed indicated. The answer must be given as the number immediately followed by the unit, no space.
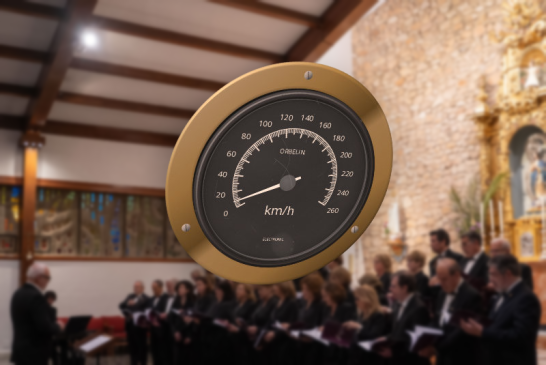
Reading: 10km/h
